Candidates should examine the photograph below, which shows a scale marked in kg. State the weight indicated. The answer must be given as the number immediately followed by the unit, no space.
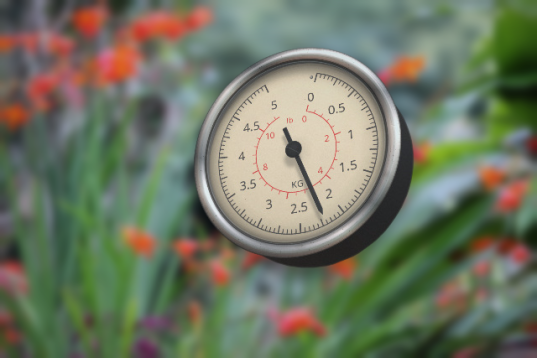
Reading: 2.2kg
